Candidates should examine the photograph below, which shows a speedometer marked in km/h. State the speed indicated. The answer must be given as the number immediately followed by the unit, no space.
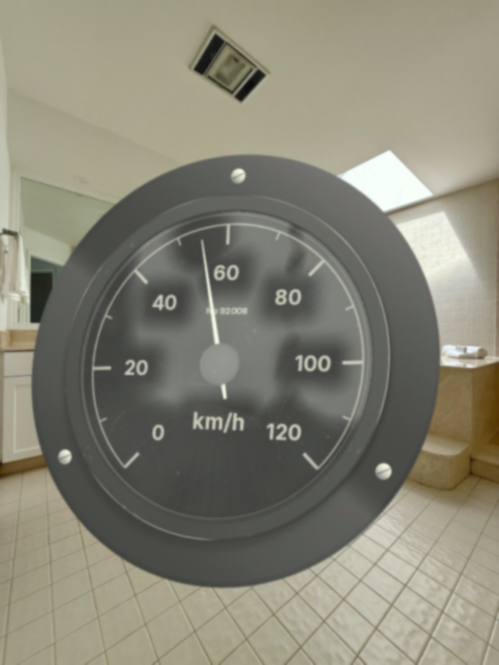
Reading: 55km/h
